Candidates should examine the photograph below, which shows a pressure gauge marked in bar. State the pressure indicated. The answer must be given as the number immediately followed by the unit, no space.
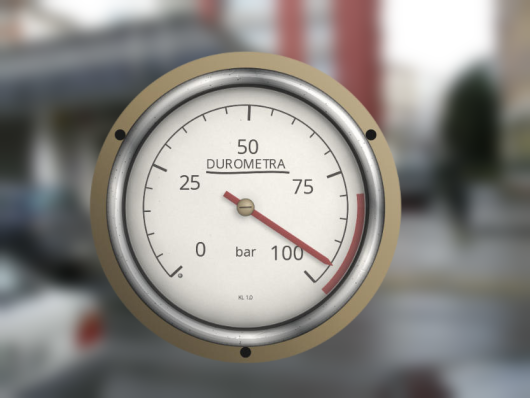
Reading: 95bar
